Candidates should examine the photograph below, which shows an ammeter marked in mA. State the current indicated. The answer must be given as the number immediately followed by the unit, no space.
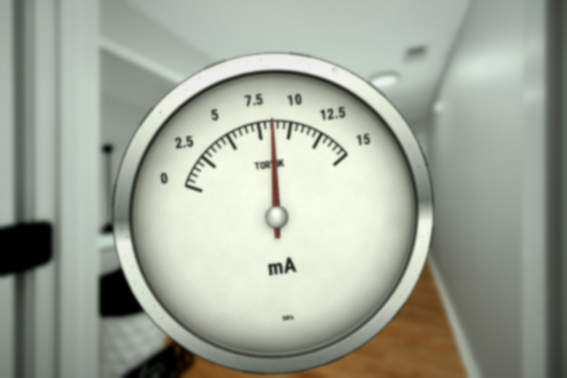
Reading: 8.5mA
